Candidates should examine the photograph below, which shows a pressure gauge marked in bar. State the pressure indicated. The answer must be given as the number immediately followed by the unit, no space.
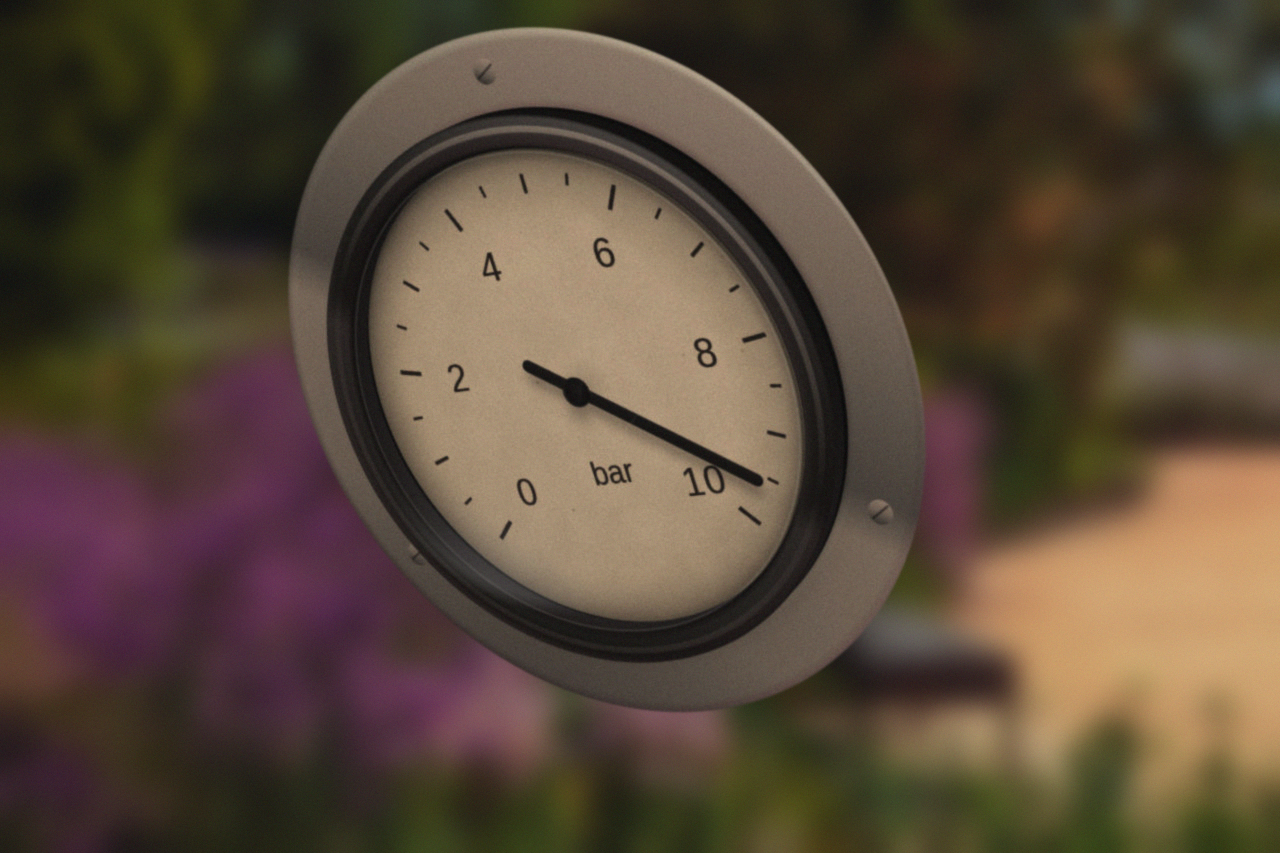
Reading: 9.5bar
